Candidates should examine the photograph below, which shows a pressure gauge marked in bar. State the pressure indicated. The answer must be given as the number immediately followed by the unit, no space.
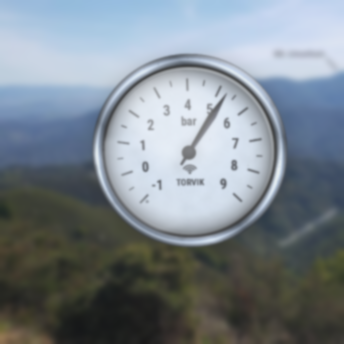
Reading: 5.25bar
